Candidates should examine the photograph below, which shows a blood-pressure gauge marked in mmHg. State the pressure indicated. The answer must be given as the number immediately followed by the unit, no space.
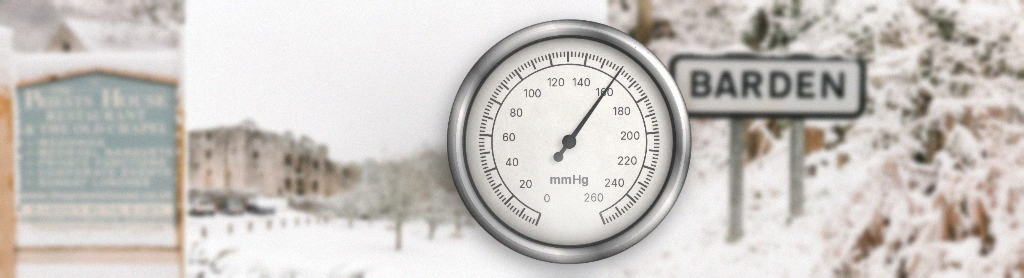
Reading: 160mmHg
